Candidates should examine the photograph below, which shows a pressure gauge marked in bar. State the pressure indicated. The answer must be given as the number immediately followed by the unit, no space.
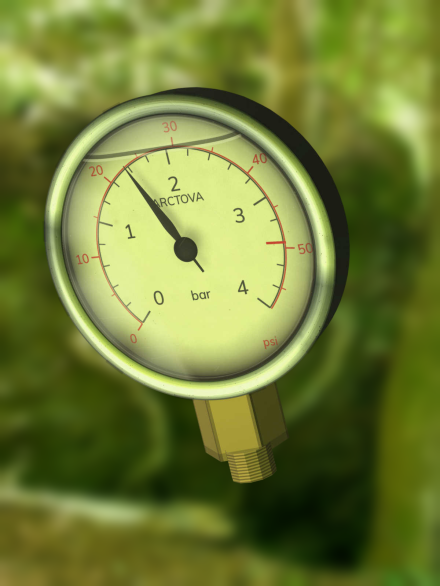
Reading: 1.6bar
